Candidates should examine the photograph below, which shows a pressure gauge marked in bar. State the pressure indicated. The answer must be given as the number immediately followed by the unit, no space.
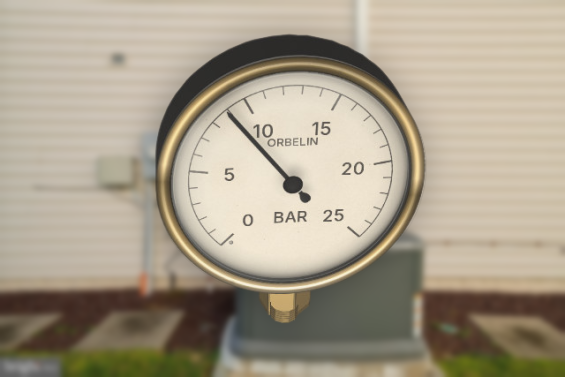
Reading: 9bar
